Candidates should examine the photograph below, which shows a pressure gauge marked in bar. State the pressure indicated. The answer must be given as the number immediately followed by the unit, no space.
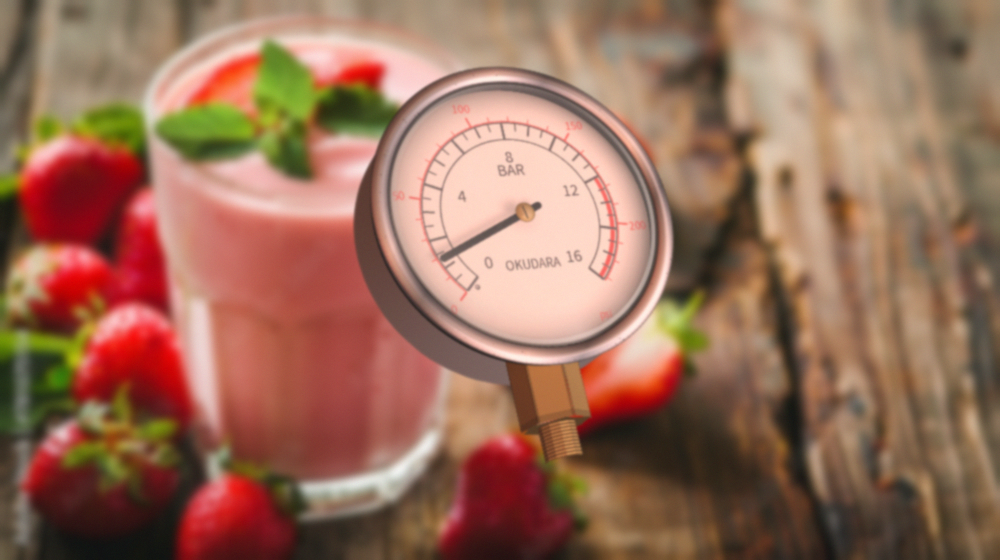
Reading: 1.25bar
